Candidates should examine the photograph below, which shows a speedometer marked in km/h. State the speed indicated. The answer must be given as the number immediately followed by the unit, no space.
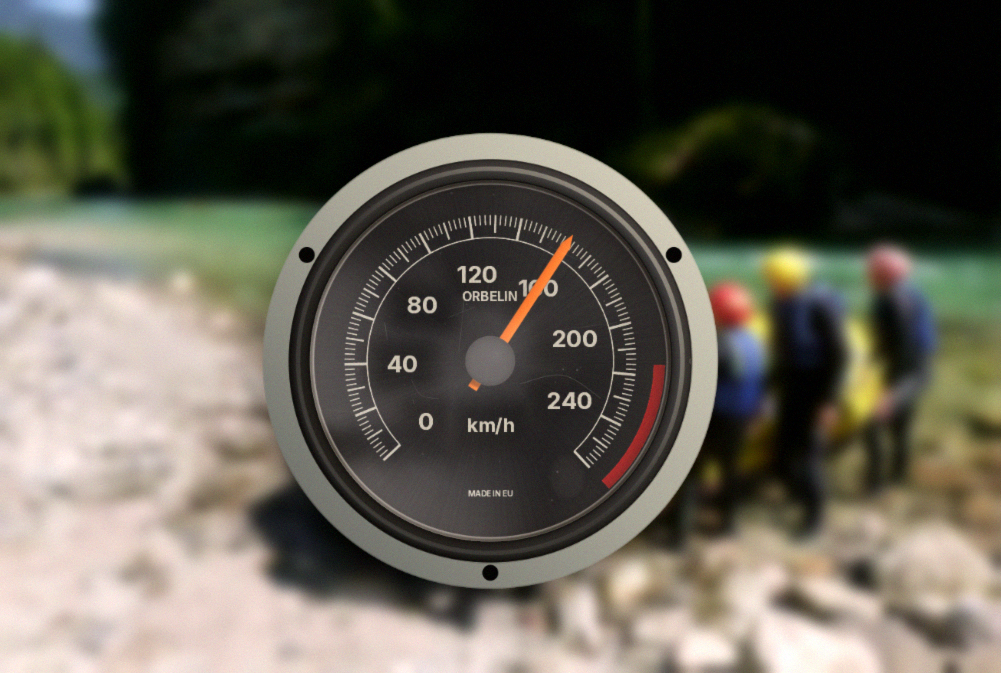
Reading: 160km/h
